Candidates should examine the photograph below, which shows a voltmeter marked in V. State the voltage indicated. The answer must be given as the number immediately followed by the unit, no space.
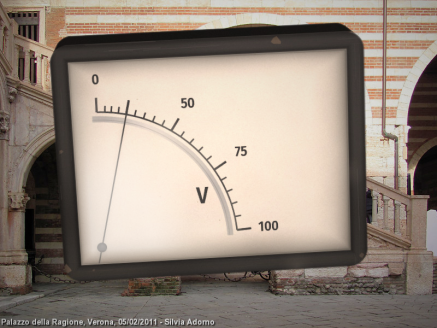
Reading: 25V
